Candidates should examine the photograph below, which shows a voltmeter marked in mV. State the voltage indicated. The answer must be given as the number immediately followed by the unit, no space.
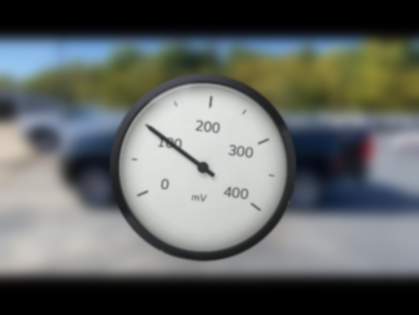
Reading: 100mV
